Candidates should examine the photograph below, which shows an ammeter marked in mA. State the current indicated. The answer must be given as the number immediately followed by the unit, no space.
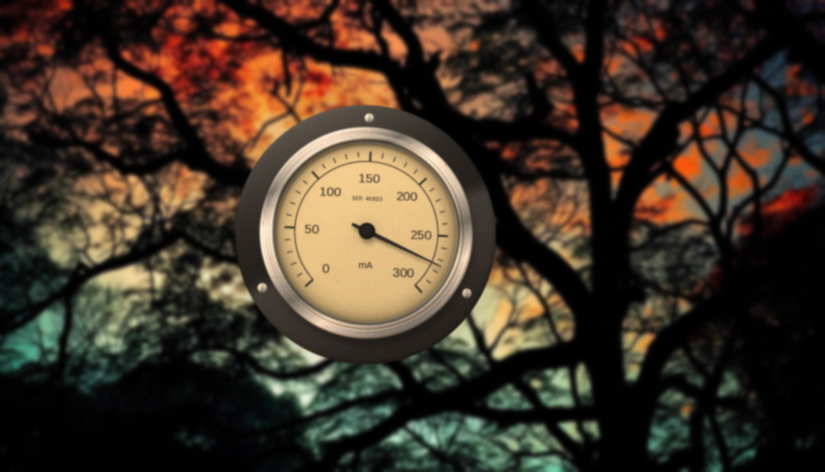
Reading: 275mA
